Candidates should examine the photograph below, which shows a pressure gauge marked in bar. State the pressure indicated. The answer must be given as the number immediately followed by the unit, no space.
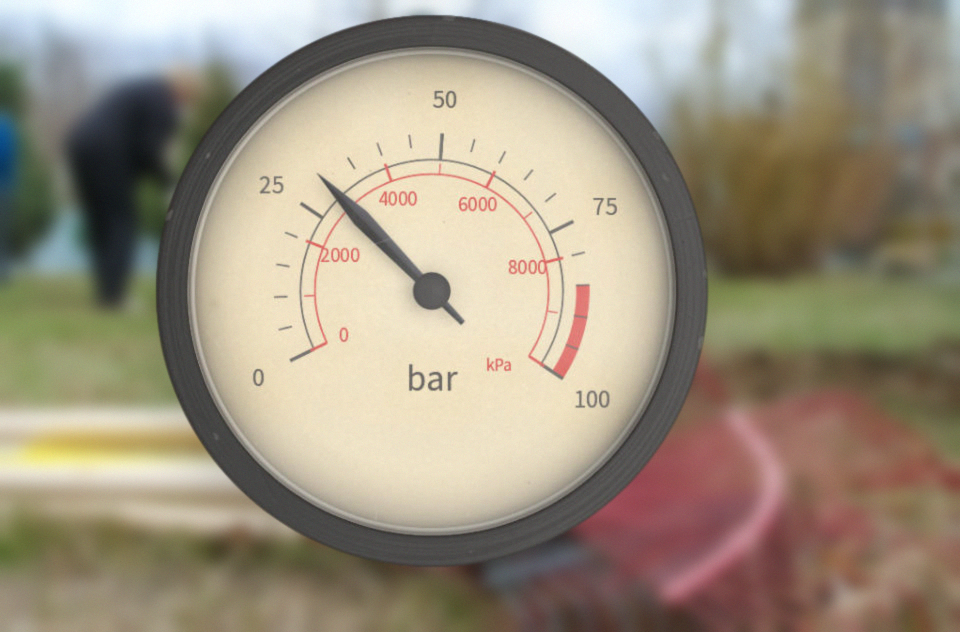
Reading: 30bar
